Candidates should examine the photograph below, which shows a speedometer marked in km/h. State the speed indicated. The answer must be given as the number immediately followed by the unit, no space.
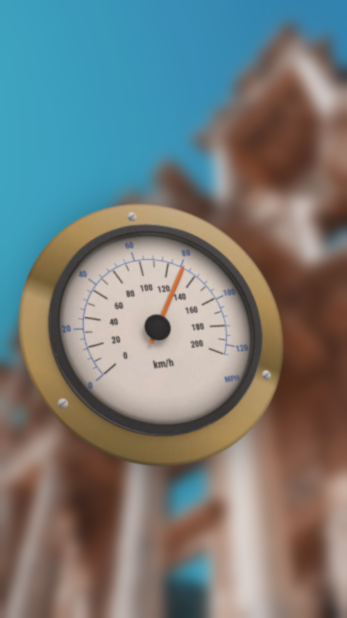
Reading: 130km/h
